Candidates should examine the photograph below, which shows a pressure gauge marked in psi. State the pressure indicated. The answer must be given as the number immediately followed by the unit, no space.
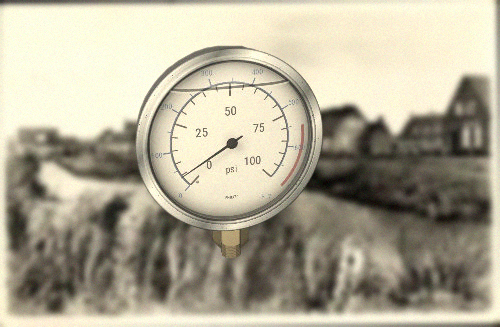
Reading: 5psi
